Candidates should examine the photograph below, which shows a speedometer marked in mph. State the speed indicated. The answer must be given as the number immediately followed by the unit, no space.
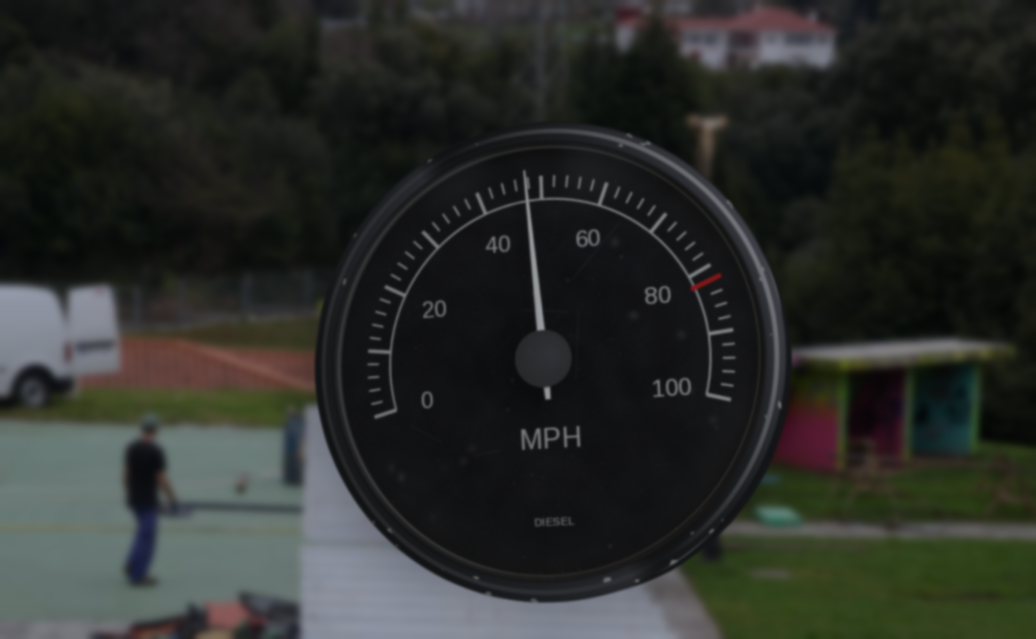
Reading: 48mph
